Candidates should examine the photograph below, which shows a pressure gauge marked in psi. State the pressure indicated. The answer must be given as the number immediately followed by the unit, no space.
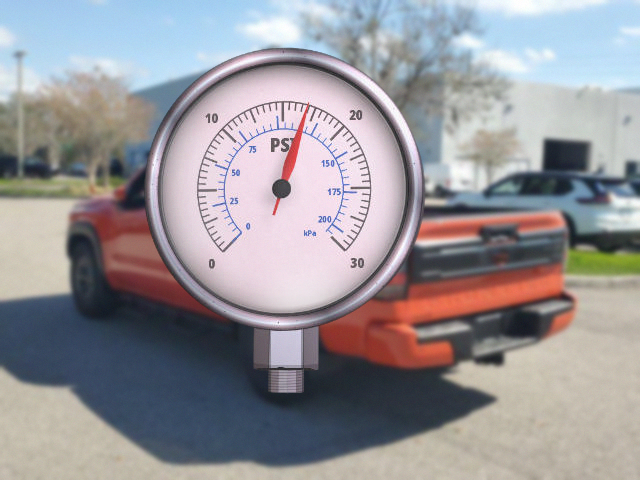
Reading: 17psi
